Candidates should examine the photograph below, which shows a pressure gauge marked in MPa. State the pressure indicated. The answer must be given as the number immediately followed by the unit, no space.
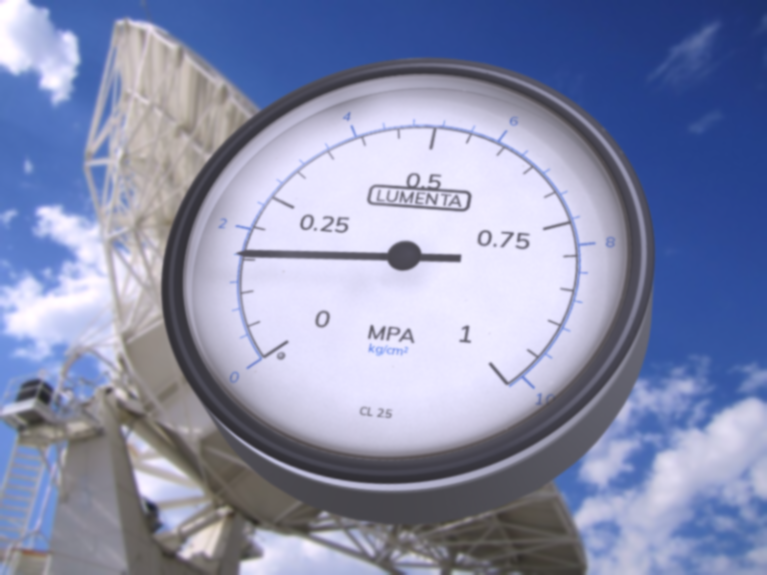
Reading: 0.15MPa
